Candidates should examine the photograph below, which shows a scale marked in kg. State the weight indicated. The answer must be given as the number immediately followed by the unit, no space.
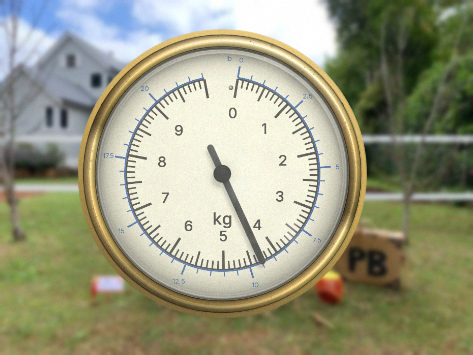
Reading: 4.3kg
